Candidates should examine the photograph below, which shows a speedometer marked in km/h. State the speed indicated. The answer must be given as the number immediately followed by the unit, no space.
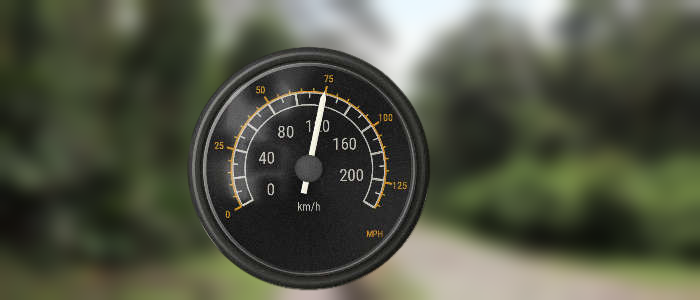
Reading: 120km/h
